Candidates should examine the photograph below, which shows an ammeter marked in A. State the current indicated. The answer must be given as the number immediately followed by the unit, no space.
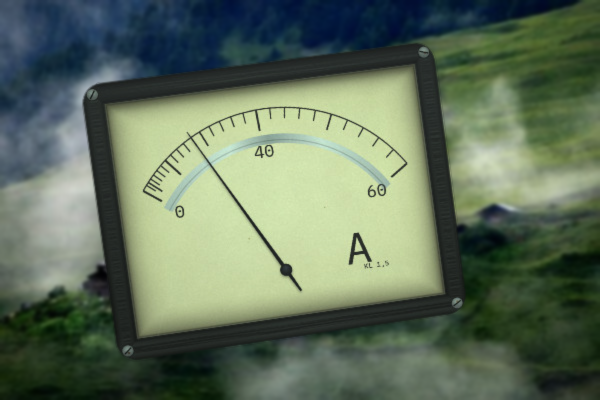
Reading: 28A
